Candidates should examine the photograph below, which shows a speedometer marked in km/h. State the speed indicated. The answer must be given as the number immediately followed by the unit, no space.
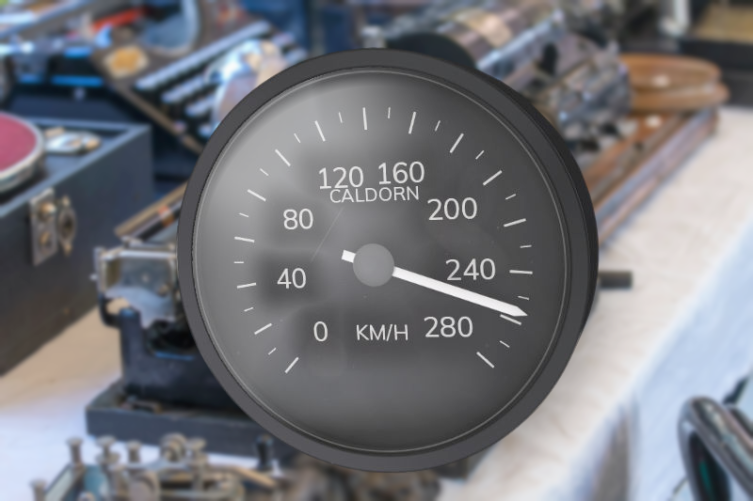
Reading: 255km/h
